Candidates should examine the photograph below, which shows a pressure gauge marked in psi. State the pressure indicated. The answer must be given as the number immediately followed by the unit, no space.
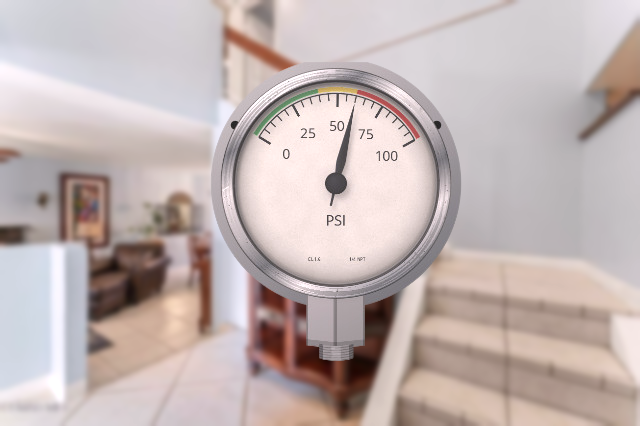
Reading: 60psi
